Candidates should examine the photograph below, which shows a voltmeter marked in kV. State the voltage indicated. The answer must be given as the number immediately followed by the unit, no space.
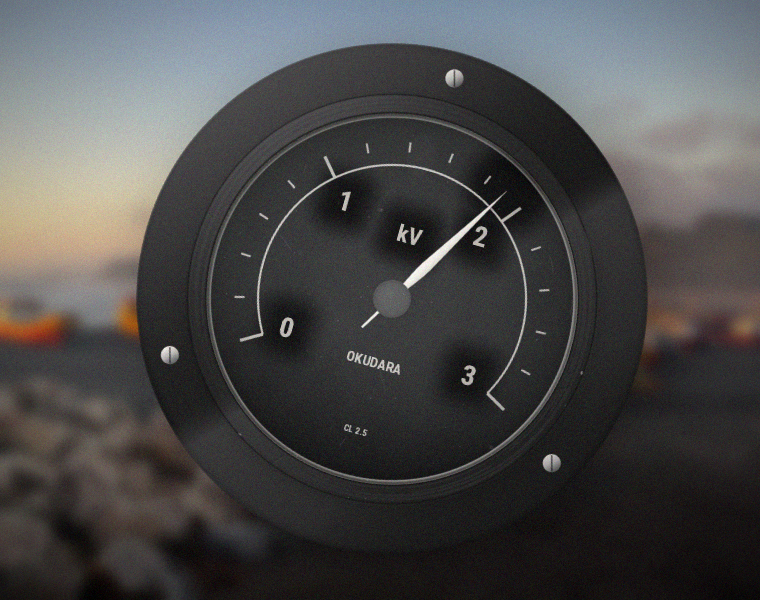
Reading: 1.9kV
